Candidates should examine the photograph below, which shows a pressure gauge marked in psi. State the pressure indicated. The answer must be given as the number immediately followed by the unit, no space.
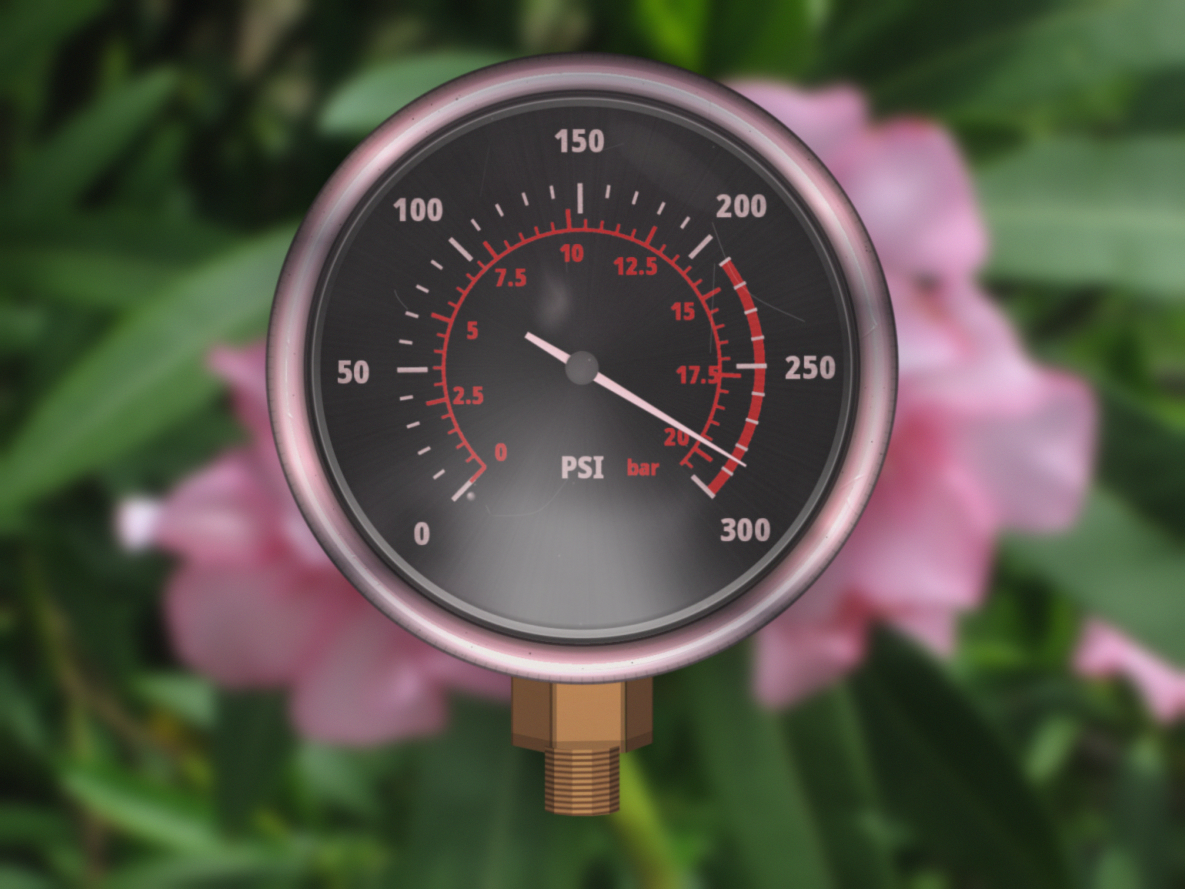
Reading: 285psi
